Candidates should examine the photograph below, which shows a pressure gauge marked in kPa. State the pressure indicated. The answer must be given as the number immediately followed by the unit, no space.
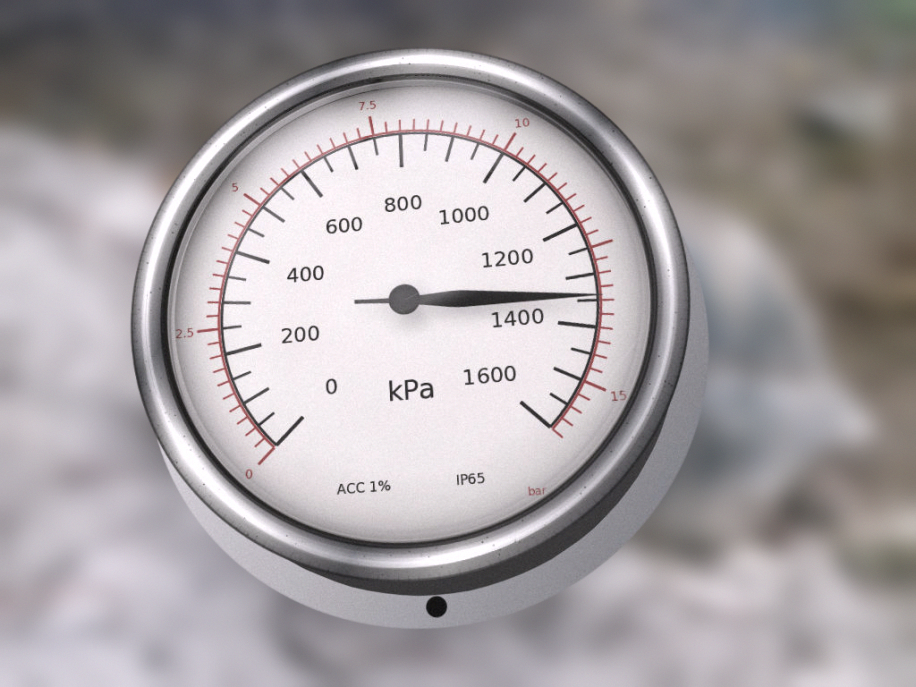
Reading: 1350kPa
